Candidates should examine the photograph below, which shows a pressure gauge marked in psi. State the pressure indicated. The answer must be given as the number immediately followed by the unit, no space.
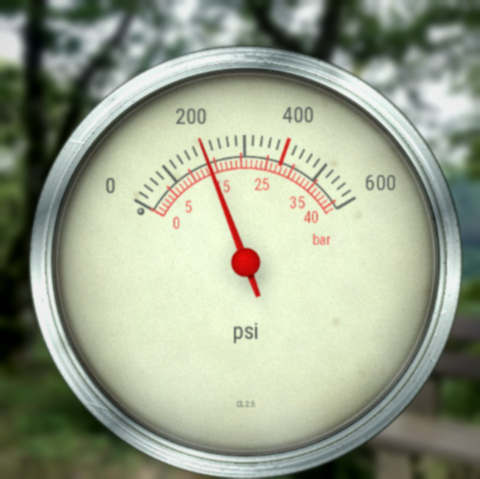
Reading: 200psi
